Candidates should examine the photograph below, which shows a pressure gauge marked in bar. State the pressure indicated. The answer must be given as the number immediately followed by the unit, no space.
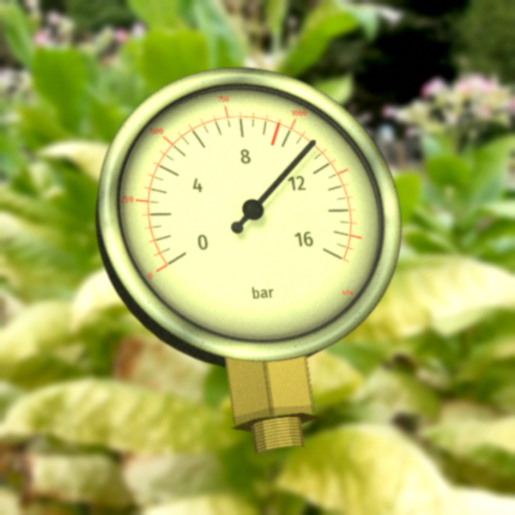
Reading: 11bar
